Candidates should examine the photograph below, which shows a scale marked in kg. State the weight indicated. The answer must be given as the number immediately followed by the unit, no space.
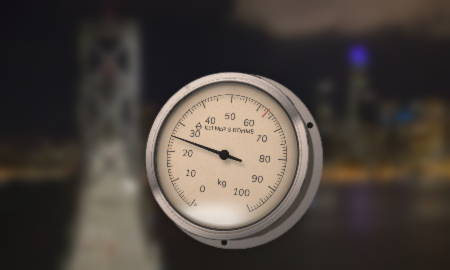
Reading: 25kg
